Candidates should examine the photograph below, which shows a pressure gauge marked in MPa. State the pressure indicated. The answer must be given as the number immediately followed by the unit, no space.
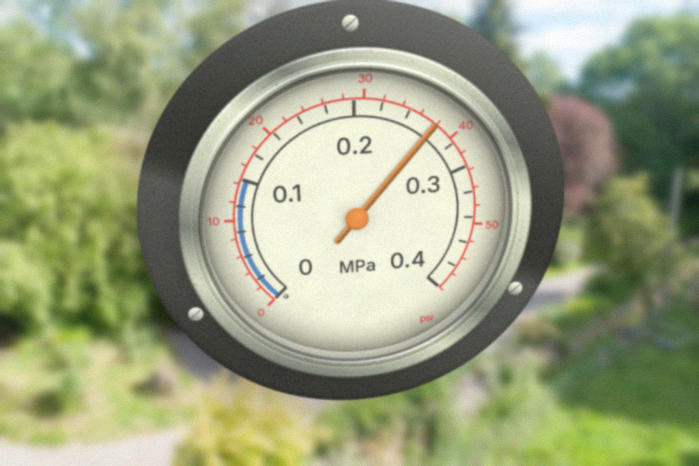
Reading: 0.26MPa
